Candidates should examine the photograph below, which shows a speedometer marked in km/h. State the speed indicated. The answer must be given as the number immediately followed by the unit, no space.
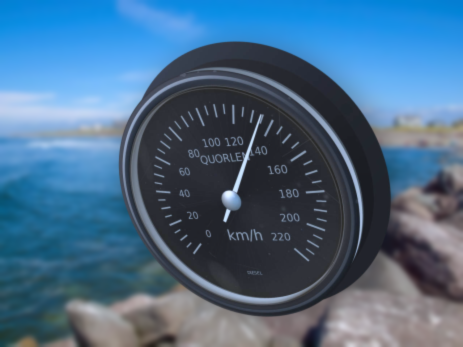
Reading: 135km/h
